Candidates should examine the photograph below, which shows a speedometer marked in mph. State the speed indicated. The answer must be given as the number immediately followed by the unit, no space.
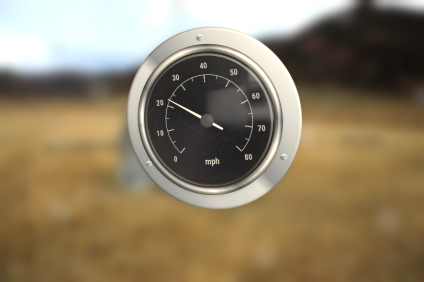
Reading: 22.5mph
